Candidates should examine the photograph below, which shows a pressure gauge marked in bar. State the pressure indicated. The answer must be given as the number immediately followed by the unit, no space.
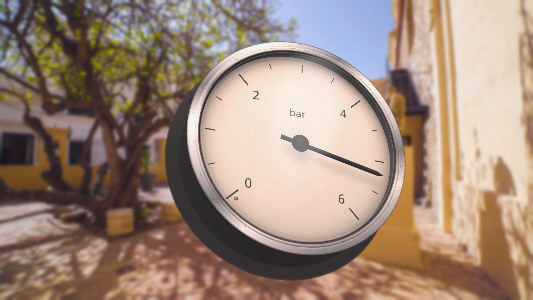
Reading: 5.25bar
